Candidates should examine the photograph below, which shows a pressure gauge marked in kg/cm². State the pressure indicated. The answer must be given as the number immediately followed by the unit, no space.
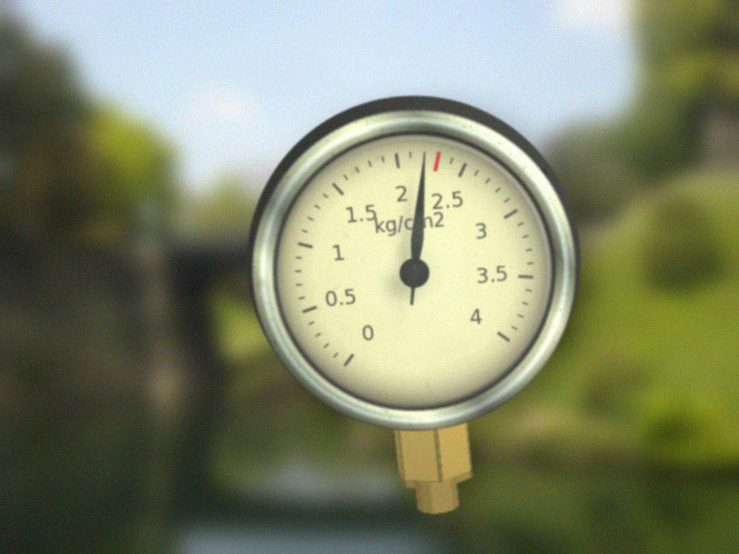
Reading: 2.2kg/cm²
